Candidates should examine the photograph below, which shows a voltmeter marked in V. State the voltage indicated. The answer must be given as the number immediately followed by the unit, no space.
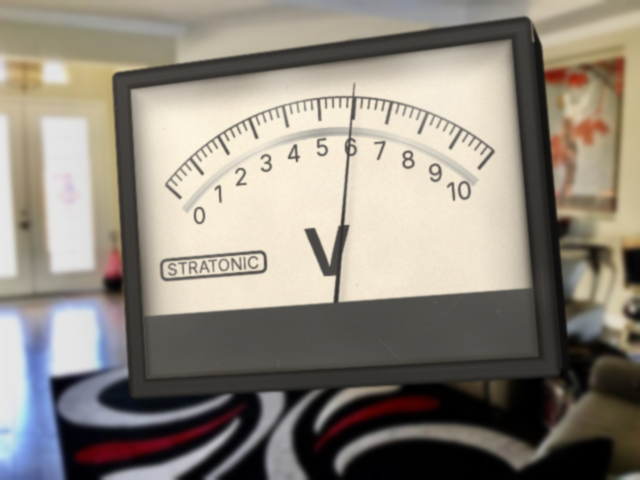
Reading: 6V
